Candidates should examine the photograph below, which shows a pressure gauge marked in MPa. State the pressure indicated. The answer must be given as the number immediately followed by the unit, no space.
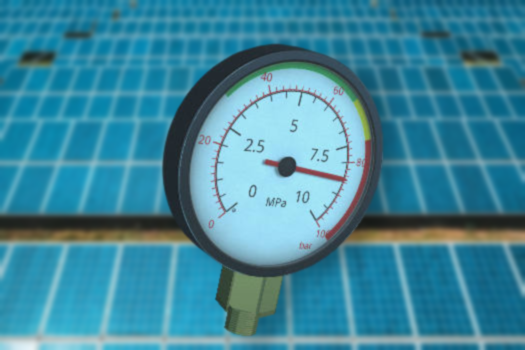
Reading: 8.5MPa
